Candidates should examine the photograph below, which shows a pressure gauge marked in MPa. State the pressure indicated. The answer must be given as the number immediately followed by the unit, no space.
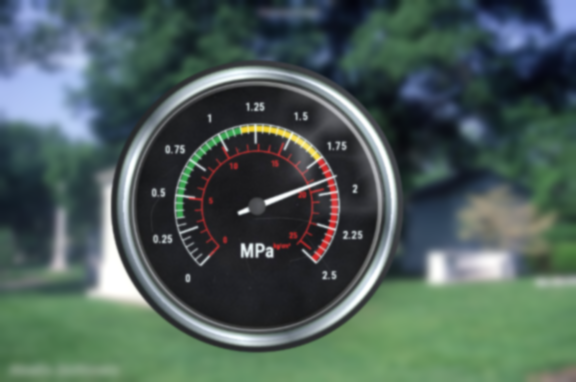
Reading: 1.9MPa
